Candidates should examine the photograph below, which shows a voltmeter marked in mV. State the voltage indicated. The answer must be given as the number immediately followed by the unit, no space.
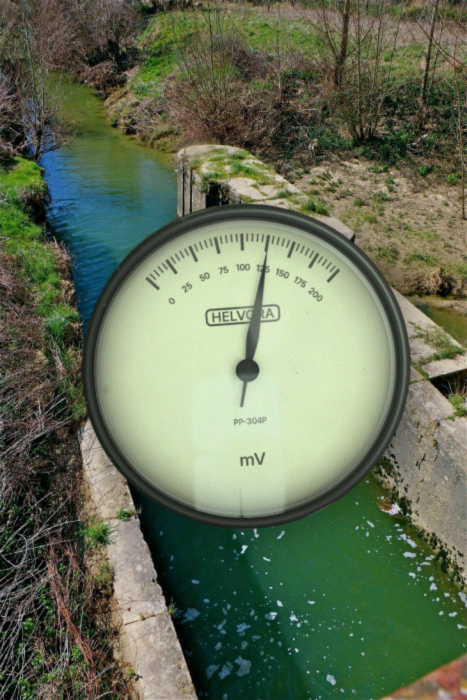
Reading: 125mV
